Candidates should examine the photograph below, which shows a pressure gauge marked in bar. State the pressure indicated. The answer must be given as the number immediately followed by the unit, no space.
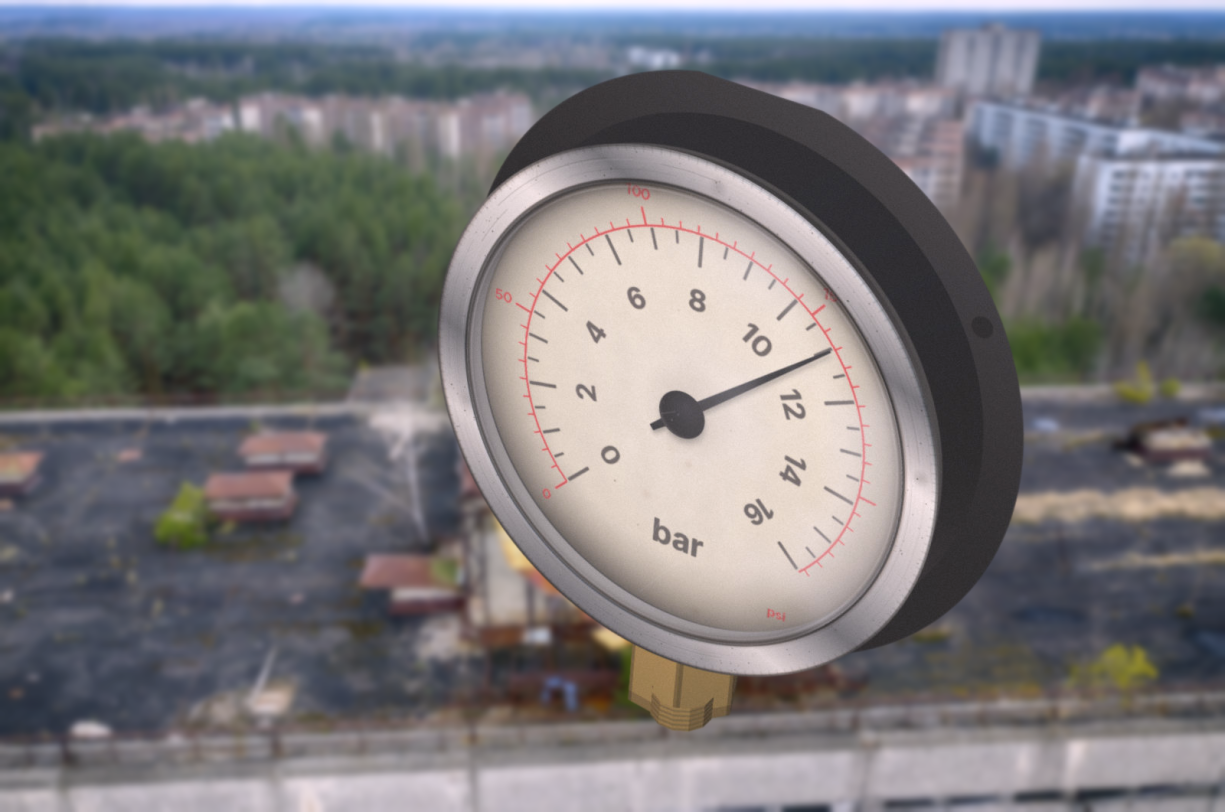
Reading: 11bar
